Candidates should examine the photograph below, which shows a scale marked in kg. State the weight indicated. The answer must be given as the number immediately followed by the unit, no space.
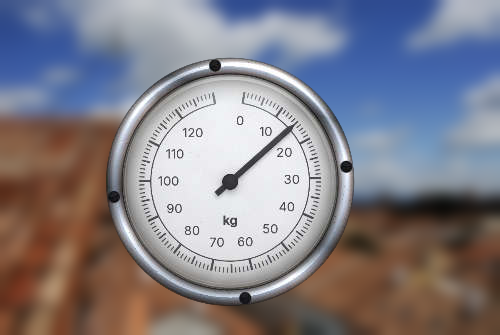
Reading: 15kg
